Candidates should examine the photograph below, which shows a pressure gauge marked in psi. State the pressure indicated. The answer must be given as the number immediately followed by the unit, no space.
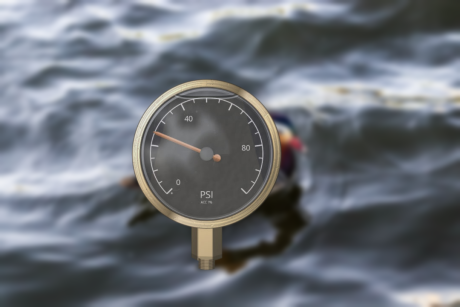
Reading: 25psi
